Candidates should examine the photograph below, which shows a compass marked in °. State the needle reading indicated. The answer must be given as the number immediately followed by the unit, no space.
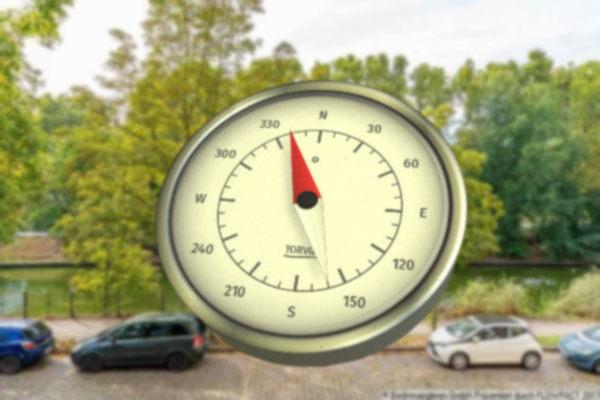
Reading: 340°
